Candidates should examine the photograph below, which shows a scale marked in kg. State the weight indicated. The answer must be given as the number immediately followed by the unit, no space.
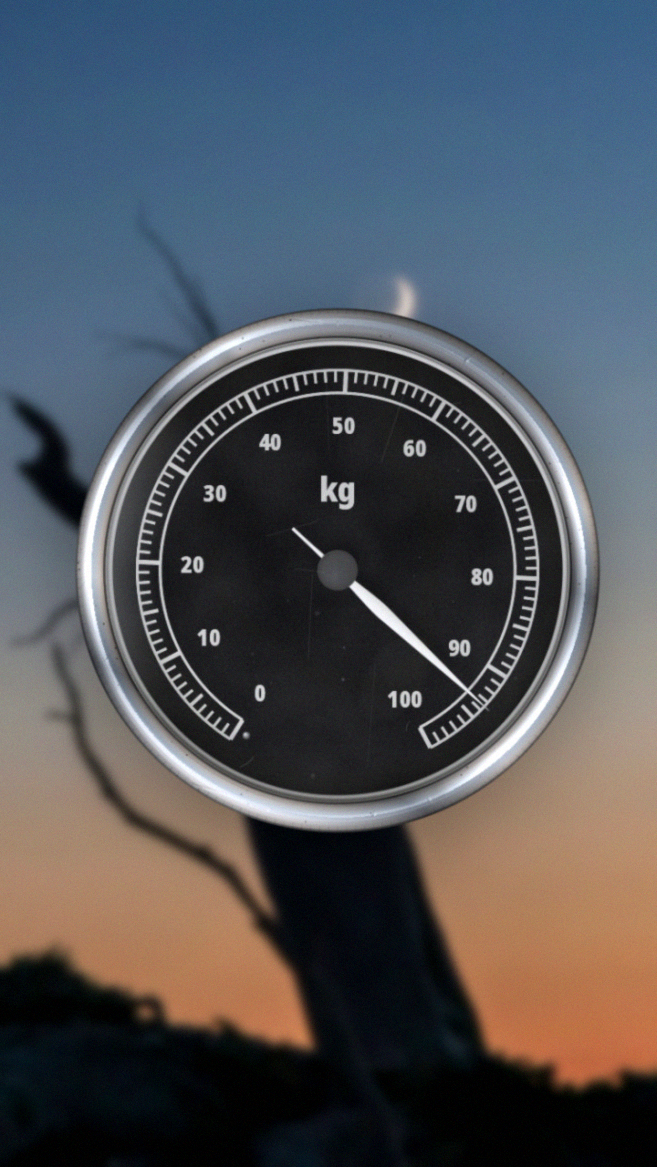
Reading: 93.5kg
